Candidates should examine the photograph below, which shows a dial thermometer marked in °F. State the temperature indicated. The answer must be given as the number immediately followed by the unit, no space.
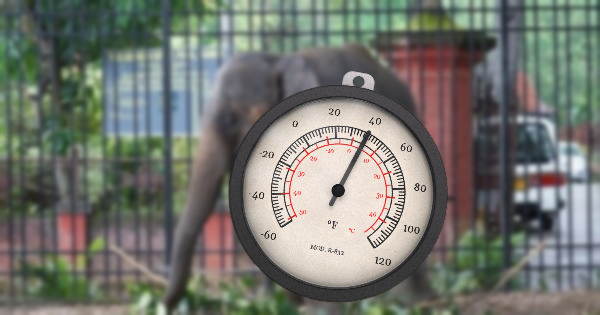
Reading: 40°F
